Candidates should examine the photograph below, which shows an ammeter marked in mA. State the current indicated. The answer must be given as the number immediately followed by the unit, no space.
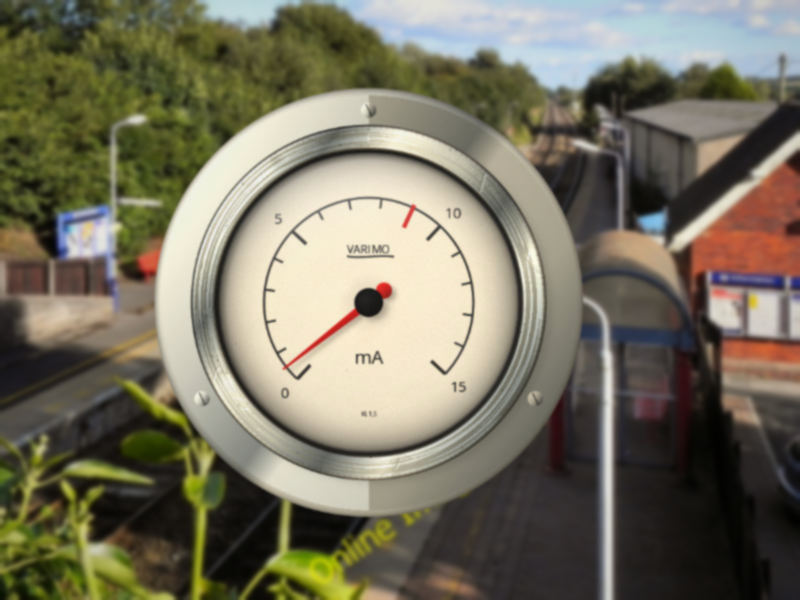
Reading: 0.5mA
